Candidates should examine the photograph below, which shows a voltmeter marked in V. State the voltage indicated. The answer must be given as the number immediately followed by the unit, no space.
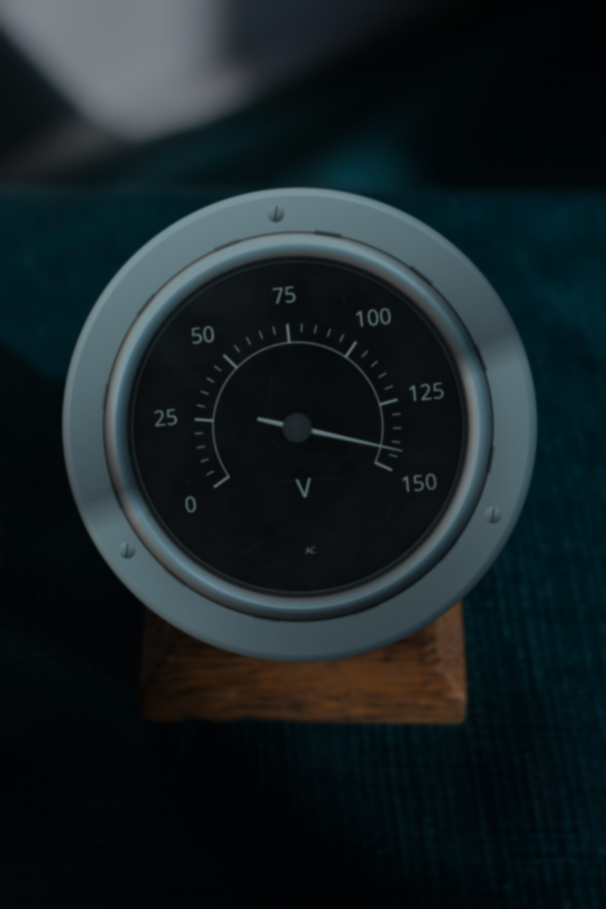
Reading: 142.5V
